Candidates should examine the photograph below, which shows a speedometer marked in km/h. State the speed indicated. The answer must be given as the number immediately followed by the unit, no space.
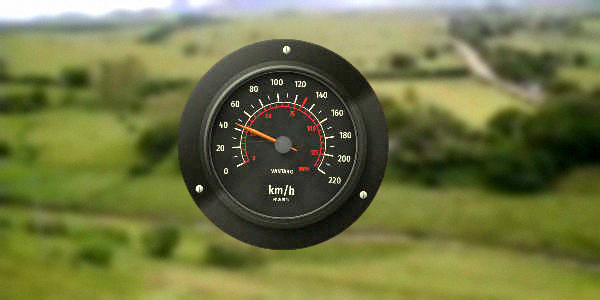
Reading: 45km/h
